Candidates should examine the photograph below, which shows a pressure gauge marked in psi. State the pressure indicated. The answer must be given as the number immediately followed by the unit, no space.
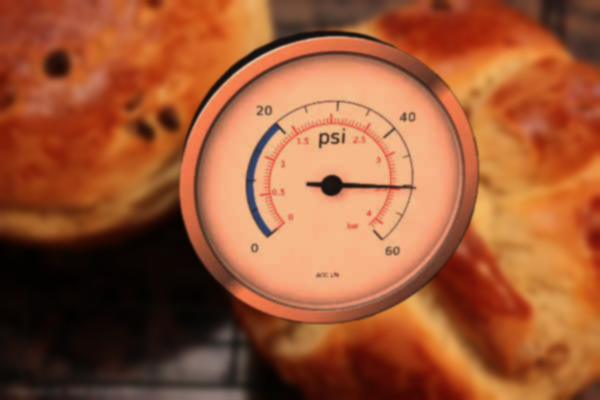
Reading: 50psi
